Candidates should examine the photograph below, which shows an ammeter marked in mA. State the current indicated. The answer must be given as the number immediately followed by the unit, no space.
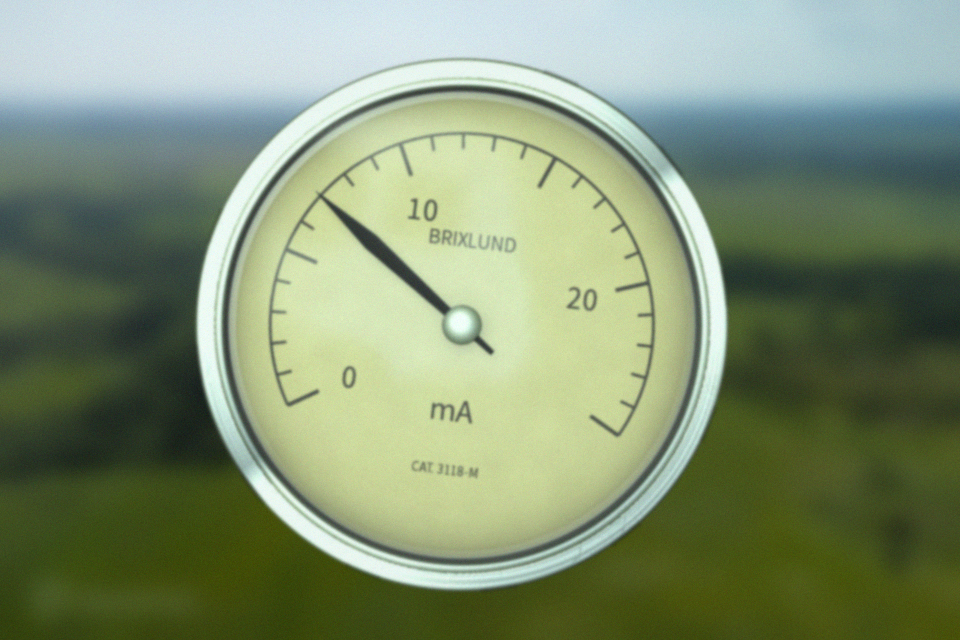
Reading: 7mA
